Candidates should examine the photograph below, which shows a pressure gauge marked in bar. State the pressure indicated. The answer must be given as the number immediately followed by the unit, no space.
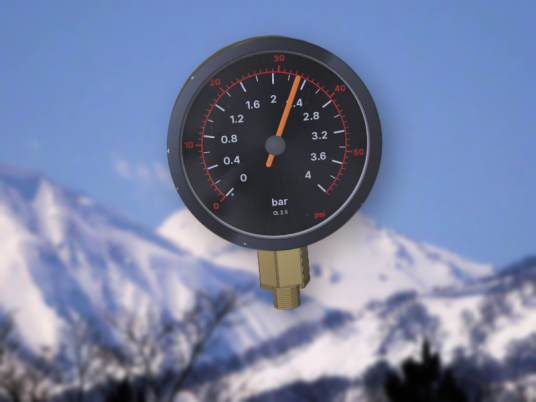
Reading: 2.3bar
